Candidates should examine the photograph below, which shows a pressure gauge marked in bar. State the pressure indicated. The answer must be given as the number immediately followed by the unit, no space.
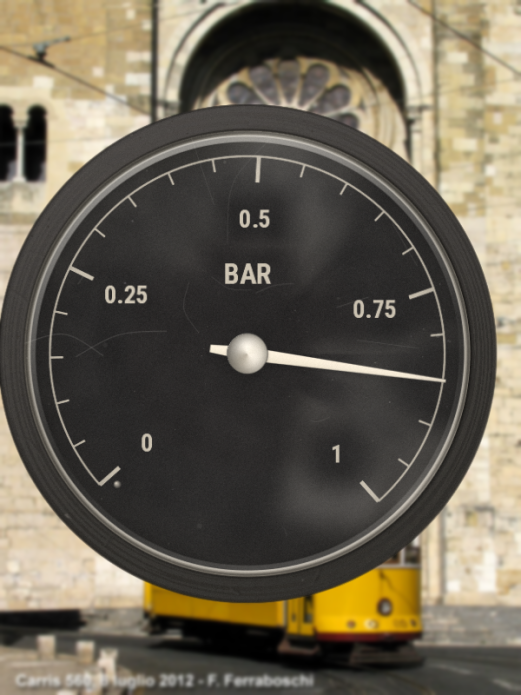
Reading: 0.85bar
